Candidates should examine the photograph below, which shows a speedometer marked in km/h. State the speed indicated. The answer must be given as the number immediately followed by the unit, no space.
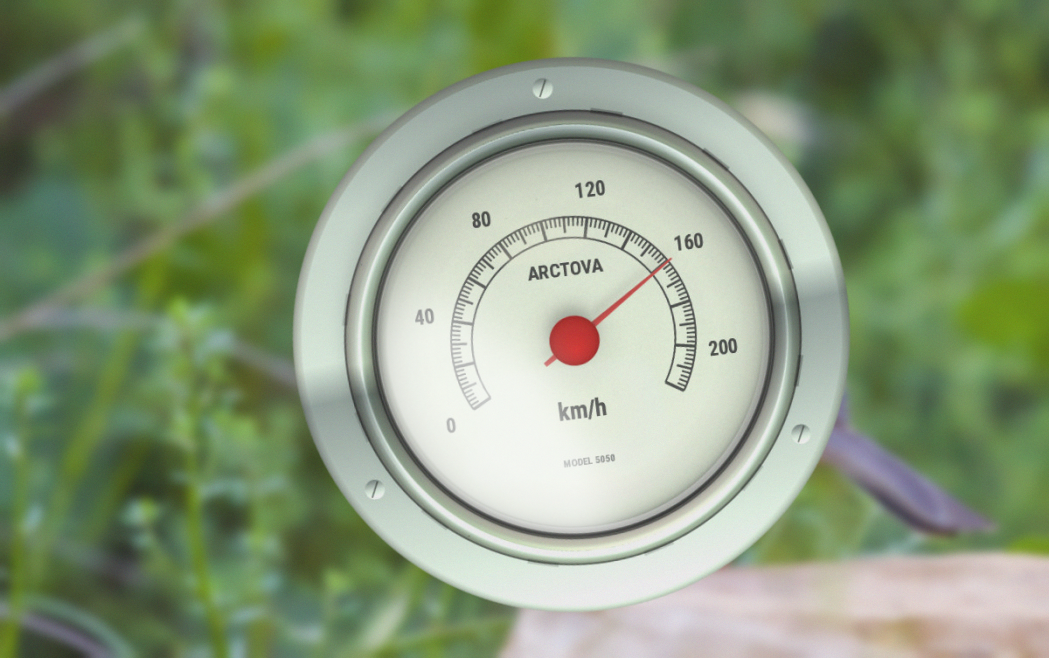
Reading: 160km/h
